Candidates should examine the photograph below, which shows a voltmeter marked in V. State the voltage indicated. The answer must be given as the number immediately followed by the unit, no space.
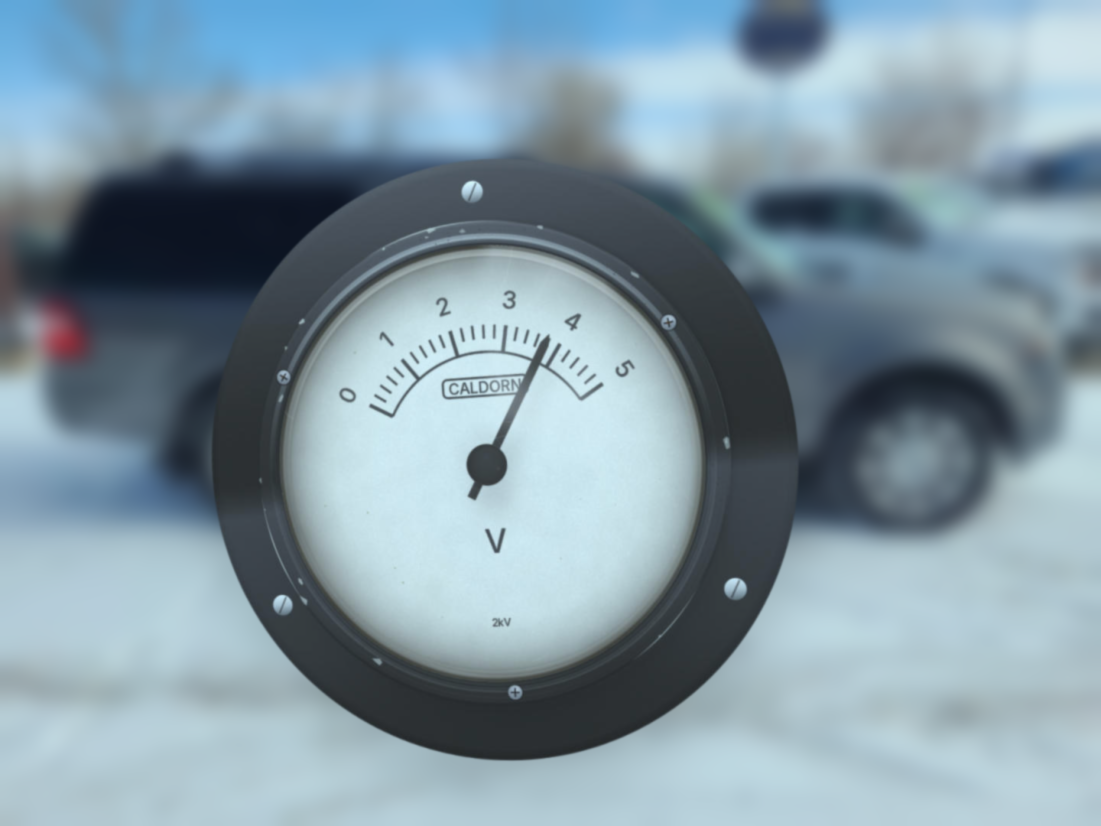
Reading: 3.8V
